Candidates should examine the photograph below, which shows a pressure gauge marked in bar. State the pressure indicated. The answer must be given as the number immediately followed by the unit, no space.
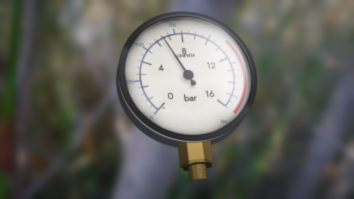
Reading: 6.5bar
